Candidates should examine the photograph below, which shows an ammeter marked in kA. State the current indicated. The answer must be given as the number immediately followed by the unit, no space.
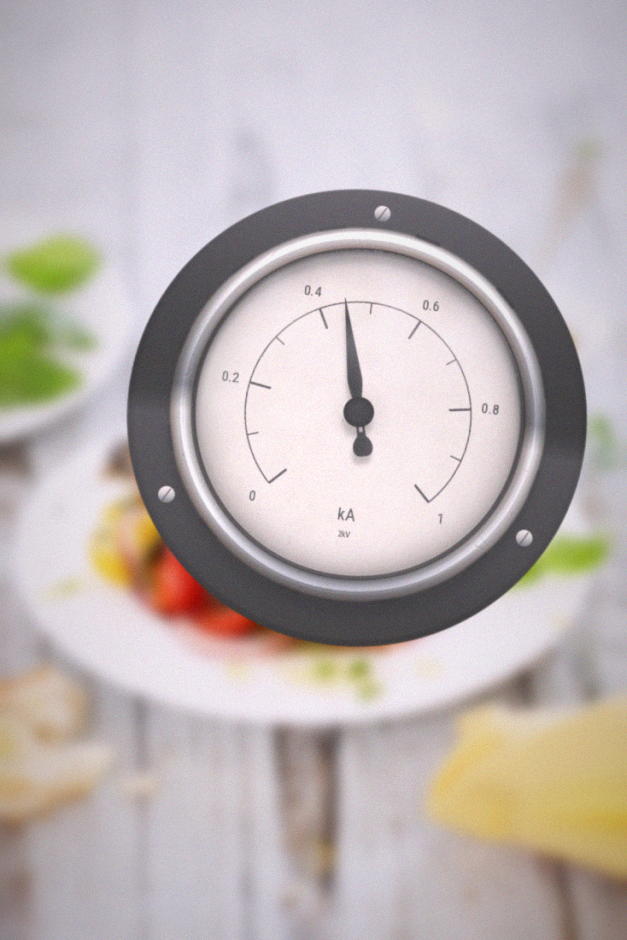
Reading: 0.45kA
